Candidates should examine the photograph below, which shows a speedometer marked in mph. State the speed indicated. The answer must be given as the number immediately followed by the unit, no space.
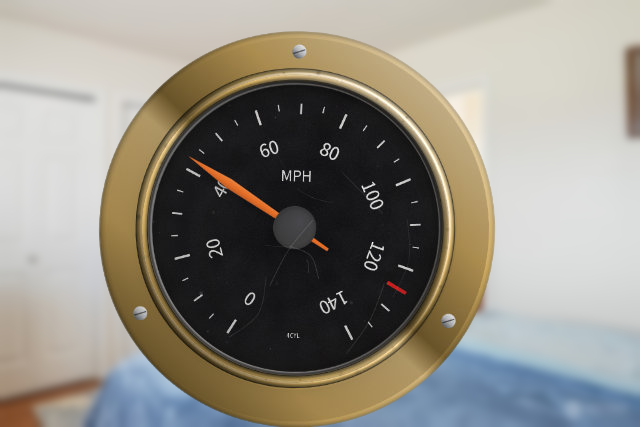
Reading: 42.5mph
